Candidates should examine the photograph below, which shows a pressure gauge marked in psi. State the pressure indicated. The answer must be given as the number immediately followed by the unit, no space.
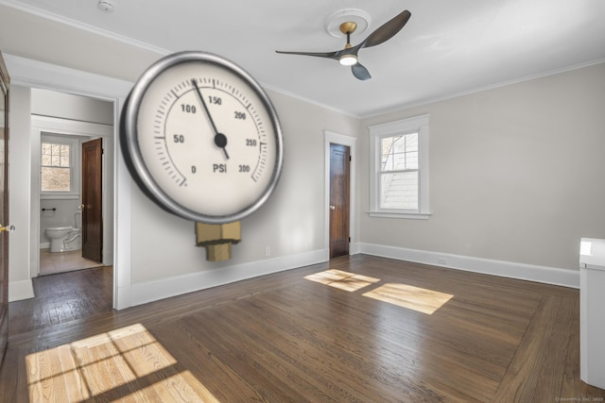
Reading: 125psi
